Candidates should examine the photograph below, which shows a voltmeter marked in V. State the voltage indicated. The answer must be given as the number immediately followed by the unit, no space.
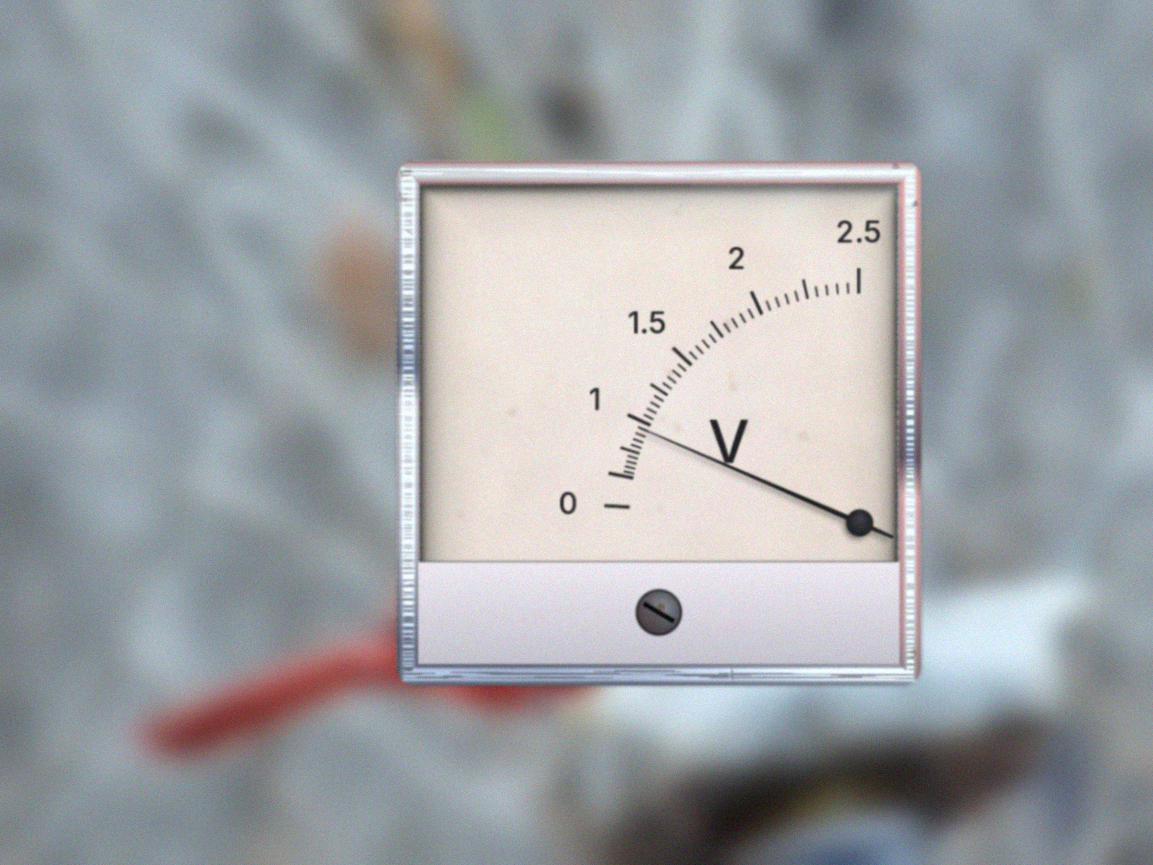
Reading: 0.95V
